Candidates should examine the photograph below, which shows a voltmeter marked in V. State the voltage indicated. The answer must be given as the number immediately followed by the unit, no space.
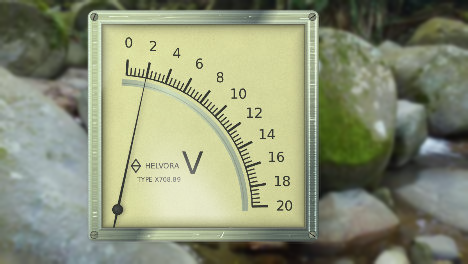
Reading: 2V
